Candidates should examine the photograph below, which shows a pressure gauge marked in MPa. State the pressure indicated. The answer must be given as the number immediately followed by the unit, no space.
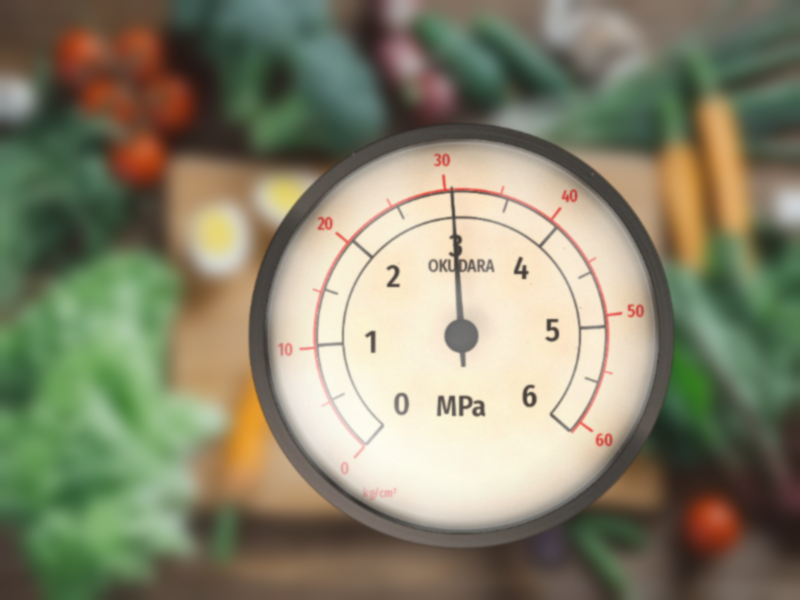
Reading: 3MPa
